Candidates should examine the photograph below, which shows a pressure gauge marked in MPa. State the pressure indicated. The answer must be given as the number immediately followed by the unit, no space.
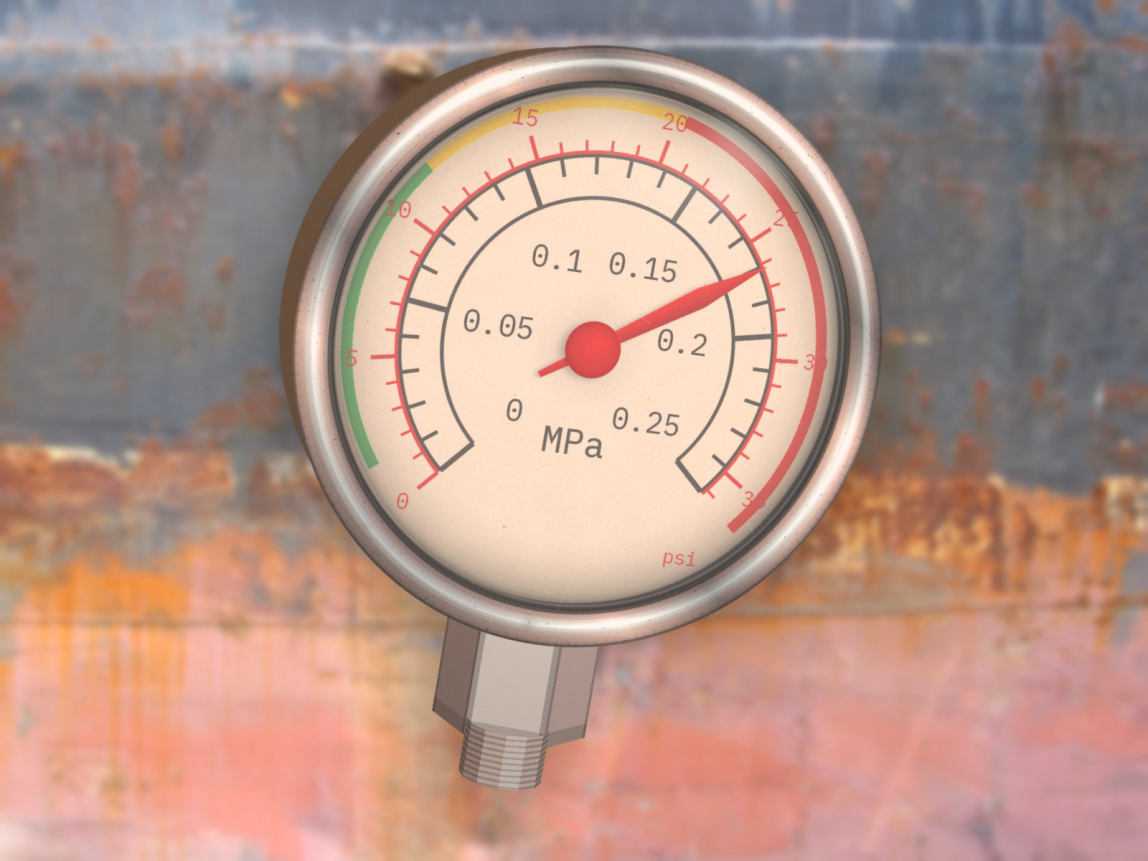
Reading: 0.18MPa
